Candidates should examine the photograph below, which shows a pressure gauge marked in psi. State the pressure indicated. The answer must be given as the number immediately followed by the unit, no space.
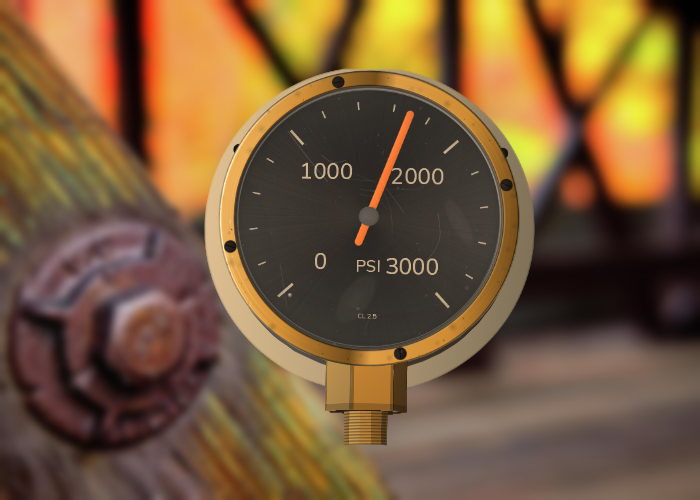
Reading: 1700psi
